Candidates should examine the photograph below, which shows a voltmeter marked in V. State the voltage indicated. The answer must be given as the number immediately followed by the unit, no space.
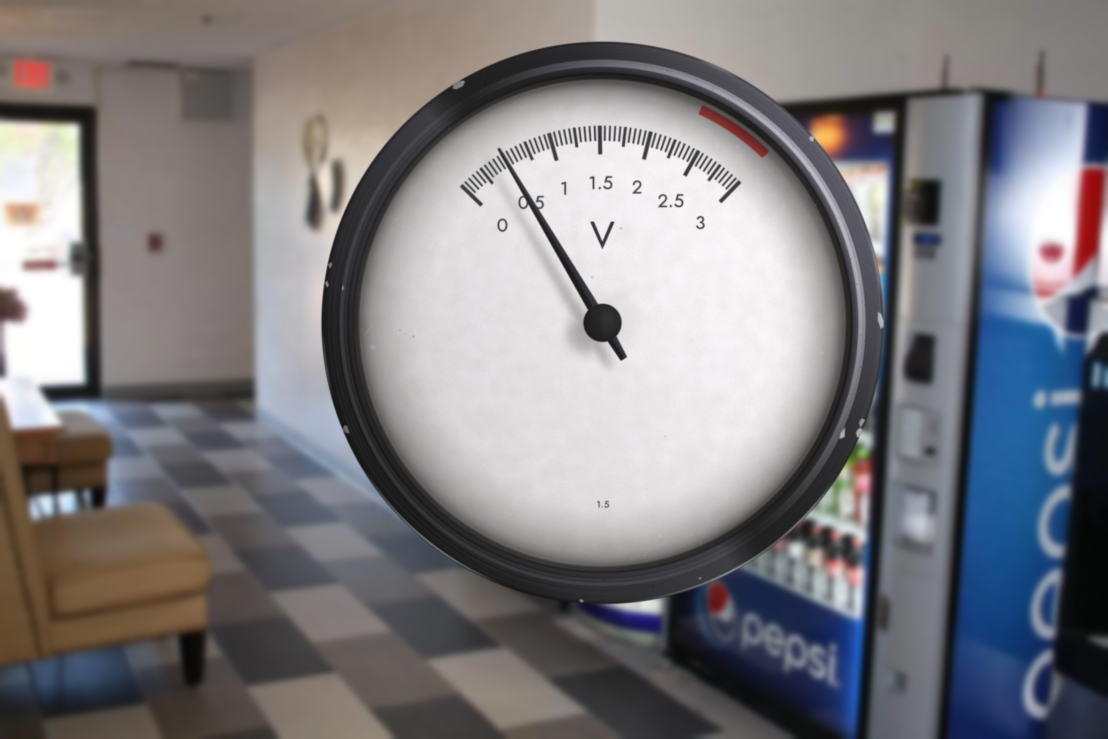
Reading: 0.5V
